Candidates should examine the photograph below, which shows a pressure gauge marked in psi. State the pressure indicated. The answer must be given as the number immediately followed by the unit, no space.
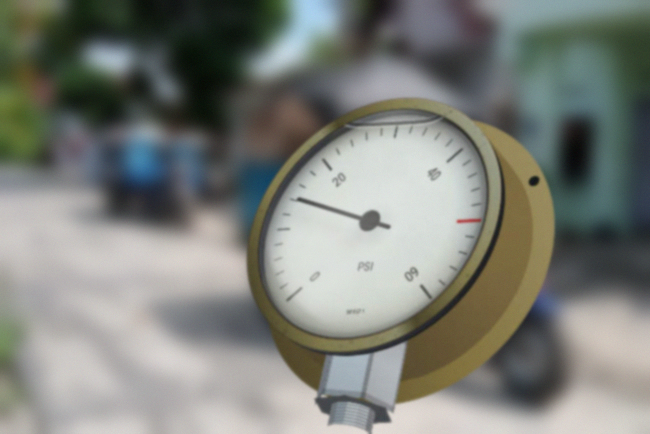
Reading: 14psi
